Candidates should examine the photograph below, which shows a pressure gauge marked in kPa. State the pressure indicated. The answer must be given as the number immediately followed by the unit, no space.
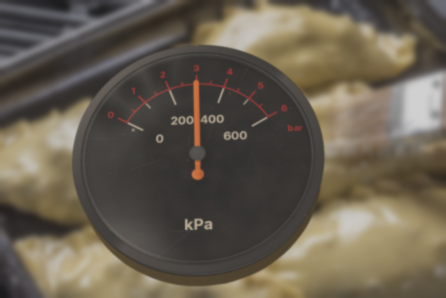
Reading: 300kPa
